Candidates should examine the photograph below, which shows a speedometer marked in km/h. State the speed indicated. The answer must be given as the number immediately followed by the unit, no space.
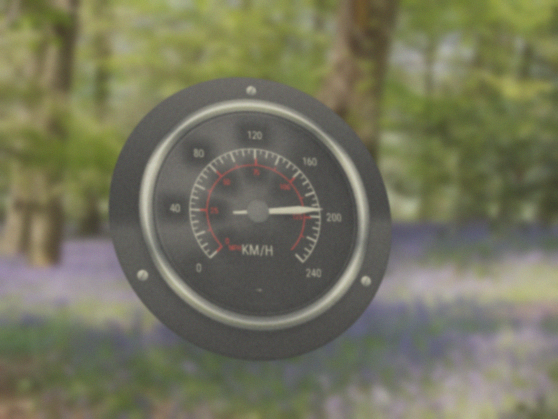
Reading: 195km/h
